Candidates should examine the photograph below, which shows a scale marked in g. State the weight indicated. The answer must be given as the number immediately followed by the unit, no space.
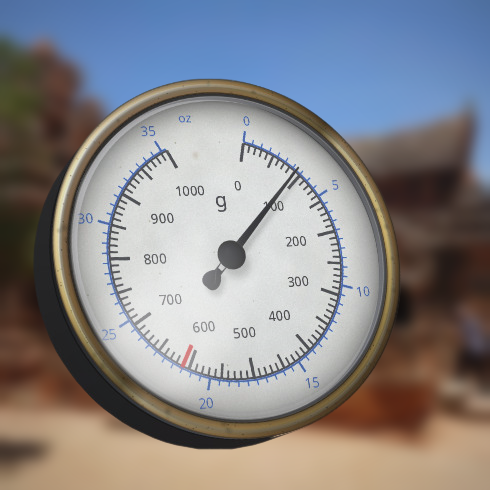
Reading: 90g
